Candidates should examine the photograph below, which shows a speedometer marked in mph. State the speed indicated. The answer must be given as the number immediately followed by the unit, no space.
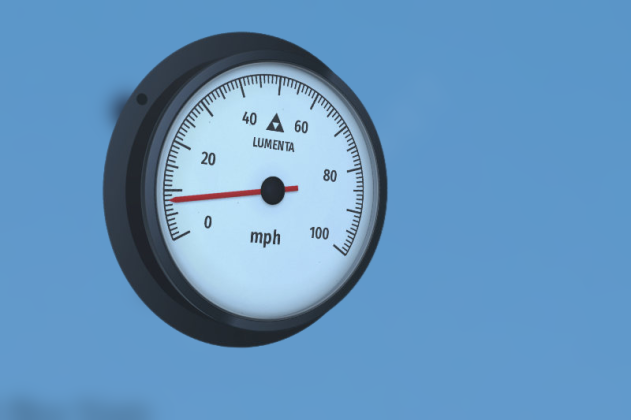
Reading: 8mph
